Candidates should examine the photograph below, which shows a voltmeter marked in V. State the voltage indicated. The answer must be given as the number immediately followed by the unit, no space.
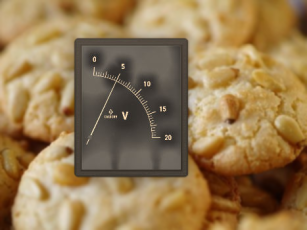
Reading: 5V
